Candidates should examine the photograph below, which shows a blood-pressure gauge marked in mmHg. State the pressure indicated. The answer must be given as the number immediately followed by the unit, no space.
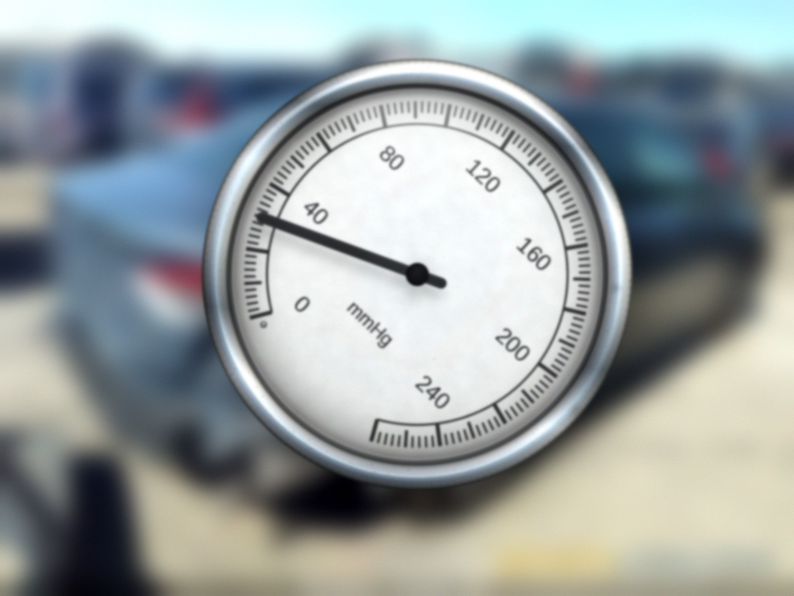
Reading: 30mmHg
